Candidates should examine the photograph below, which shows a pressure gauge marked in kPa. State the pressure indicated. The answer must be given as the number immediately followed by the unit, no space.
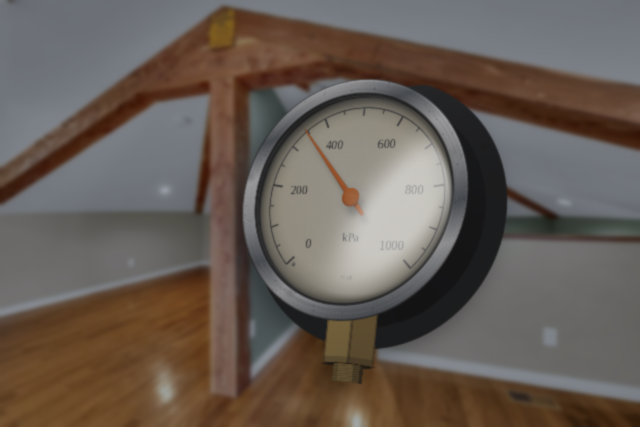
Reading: 350kPa
